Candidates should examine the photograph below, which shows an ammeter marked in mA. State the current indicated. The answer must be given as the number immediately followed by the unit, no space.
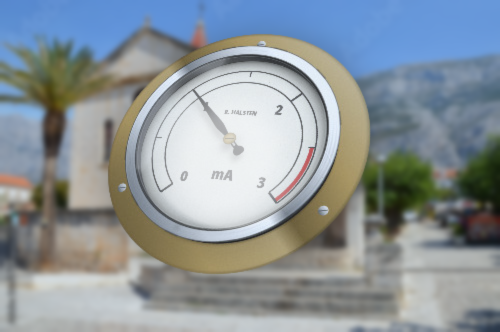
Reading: 1mA
